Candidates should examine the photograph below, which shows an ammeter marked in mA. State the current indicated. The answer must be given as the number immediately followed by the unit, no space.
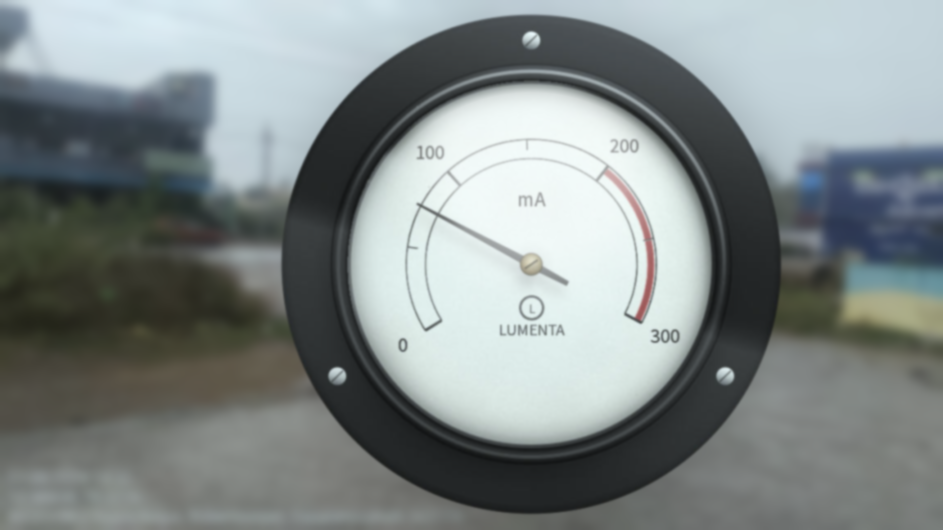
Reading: 75mA
